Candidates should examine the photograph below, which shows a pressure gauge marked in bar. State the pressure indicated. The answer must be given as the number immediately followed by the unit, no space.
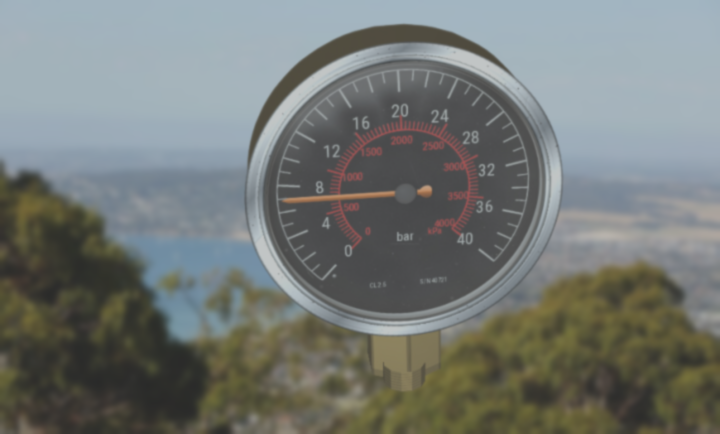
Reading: 7bar
